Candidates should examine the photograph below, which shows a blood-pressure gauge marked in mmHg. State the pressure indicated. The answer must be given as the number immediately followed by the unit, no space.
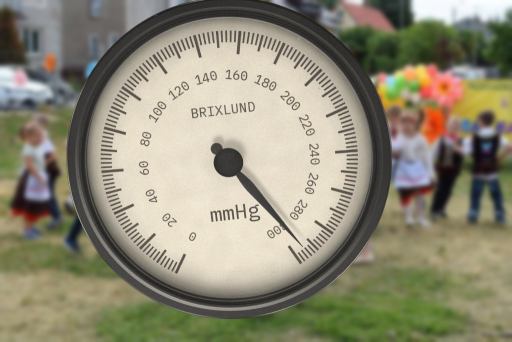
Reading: 294mmHg
